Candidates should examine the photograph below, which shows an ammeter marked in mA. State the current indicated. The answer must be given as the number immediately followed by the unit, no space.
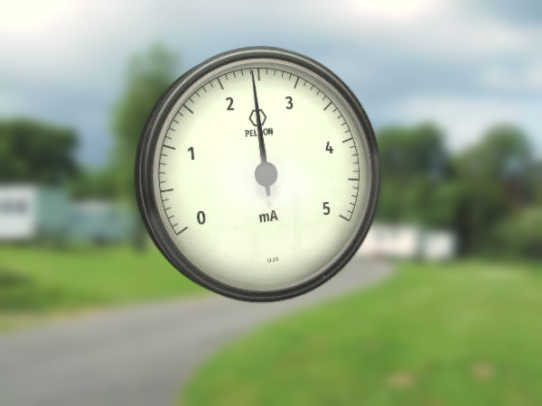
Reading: 2.4mA
